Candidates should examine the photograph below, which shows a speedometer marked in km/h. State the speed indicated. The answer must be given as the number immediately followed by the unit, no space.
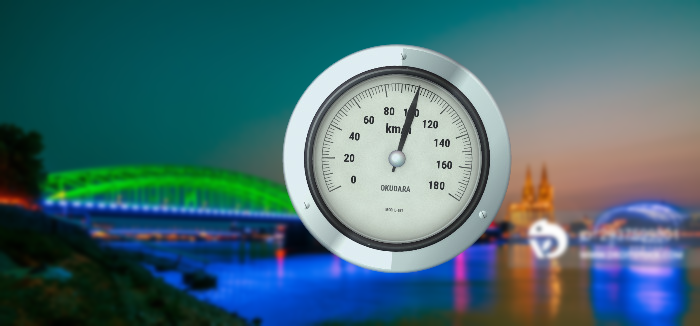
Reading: 100km/h
